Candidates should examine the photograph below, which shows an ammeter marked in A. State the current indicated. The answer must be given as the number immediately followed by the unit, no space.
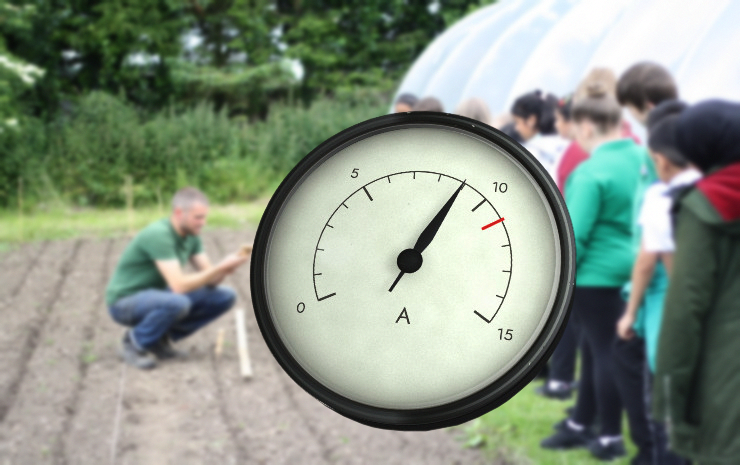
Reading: 9A
